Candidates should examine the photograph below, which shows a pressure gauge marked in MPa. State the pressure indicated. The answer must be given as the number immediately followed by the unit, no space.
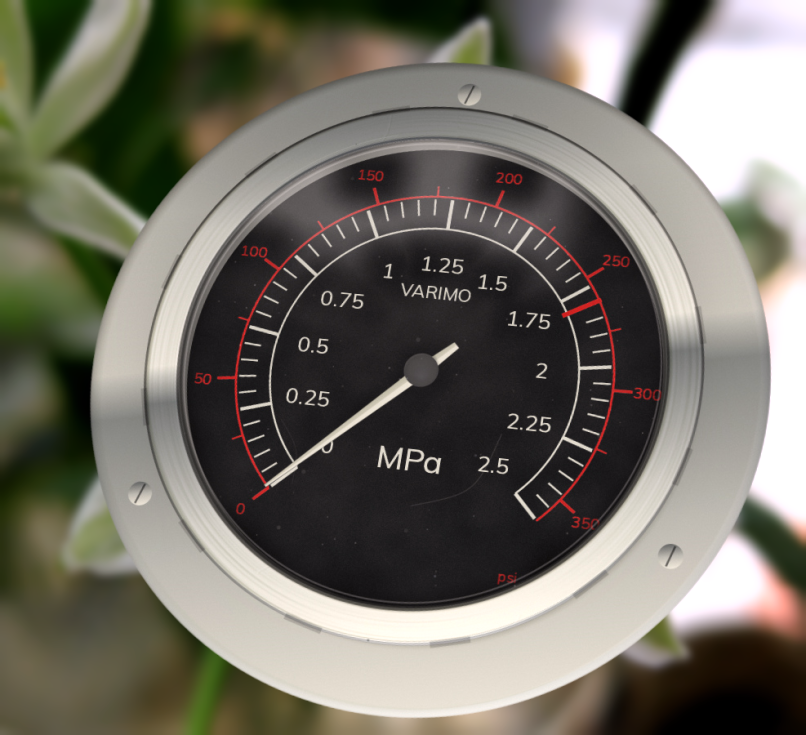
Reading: 0MPa
